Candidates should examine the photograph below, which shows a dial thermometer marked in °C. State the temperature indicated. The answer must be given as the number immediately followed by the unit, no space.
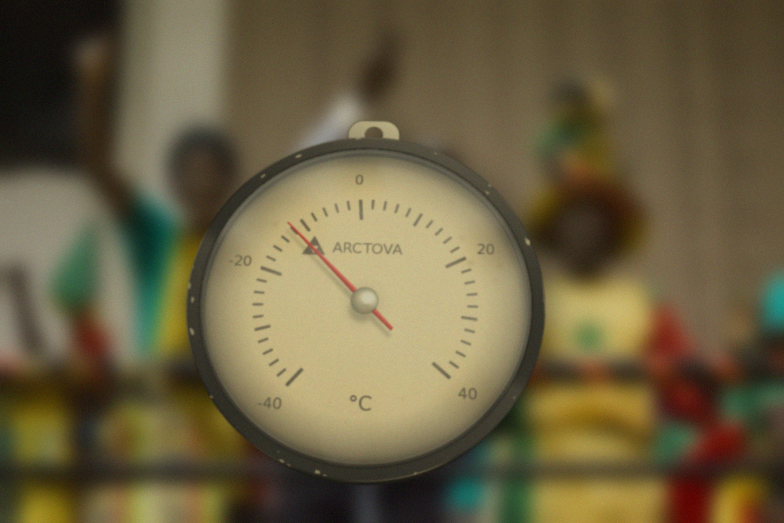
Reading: -12°C
